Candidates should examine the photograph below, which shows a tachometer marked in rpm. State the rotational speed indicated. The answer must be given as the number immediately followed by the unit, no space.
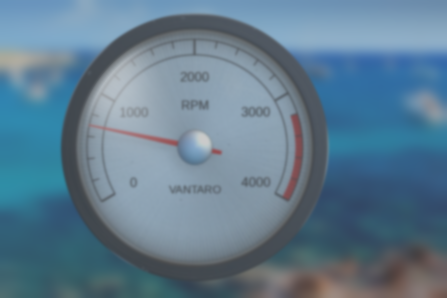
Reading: 700rpm
